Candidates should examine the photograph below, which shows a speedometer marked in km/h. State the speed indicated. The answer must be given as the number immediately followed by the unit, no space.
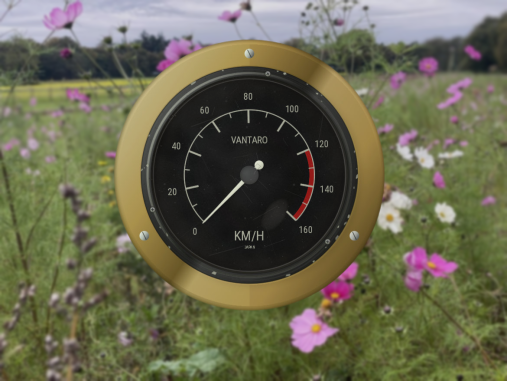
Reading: 0km/h
